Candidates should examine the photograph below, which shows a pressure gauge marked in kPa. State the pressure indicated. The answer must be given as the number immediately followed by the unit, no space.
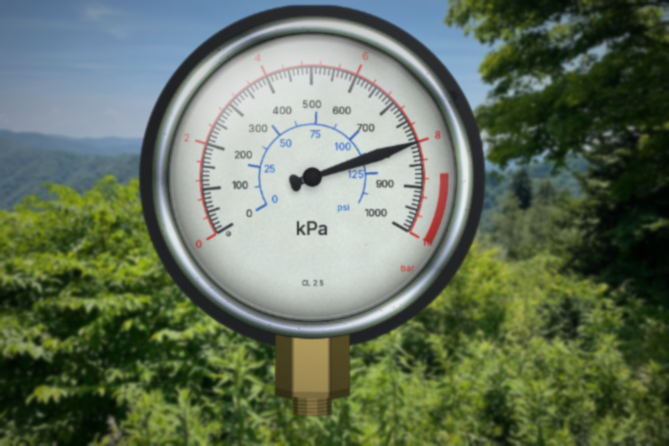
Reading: 800kPa
